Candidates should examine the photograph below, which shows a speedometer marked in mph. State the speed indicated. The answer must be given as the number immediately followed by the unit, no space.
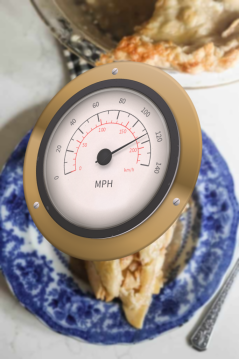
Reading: 115mph
